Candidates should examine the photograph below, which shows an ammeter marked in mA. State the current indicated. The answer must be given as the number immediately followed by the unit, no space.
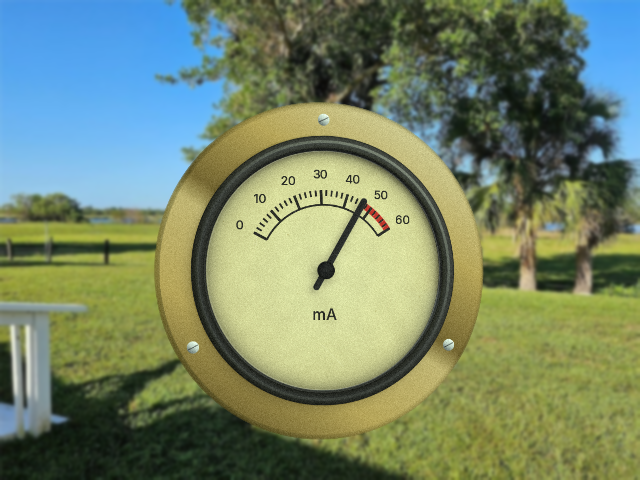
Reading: 46mA
